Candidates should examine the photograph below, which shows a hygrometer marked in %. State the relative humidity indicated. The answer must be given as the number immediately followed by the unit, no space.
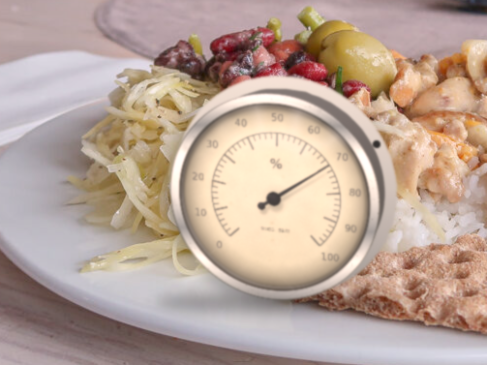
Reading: 70%
